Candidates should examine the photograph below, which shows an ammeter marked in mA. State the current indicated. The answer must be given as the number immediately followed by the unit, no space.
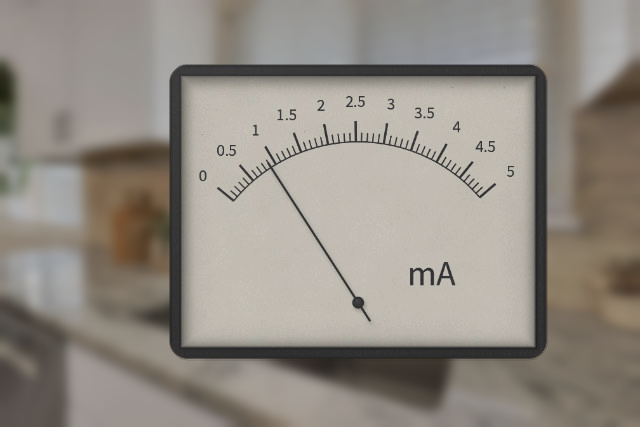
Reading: 0.9mA
